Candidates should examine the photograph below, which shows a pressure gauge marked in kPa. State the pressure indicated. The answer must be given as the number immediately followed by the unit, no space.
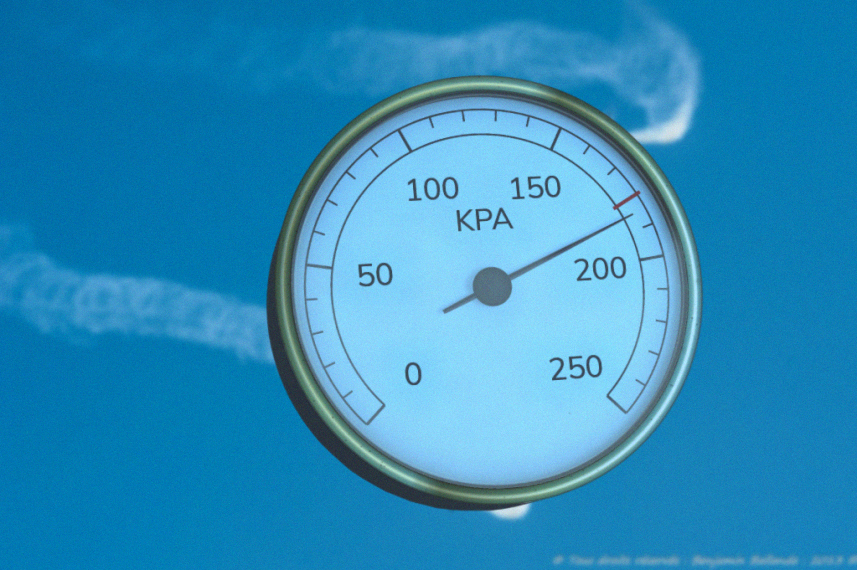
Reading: 185kPa
